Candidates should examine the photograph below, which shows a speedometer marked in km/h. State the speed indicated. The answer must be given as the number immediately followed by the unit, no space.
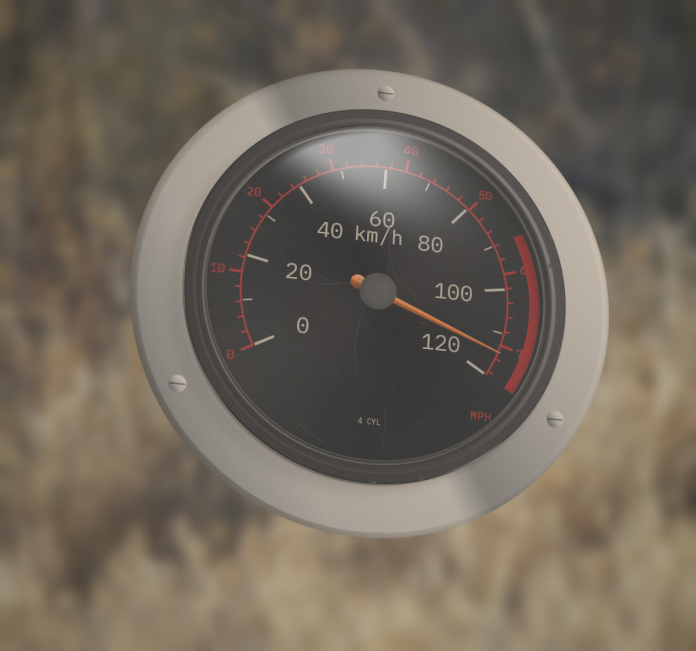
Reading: 115km/h
